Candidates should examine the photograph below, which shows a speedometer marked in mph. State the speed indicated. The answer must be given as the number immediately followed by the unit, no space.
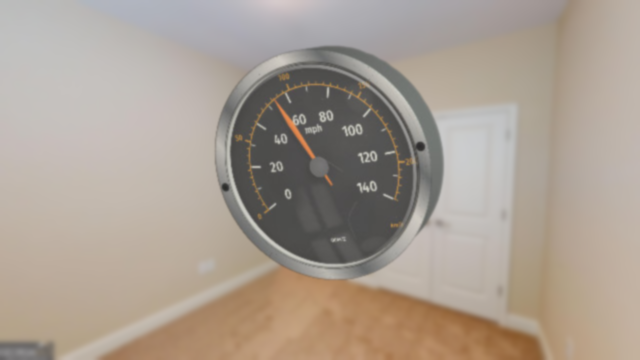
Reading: 55mph
